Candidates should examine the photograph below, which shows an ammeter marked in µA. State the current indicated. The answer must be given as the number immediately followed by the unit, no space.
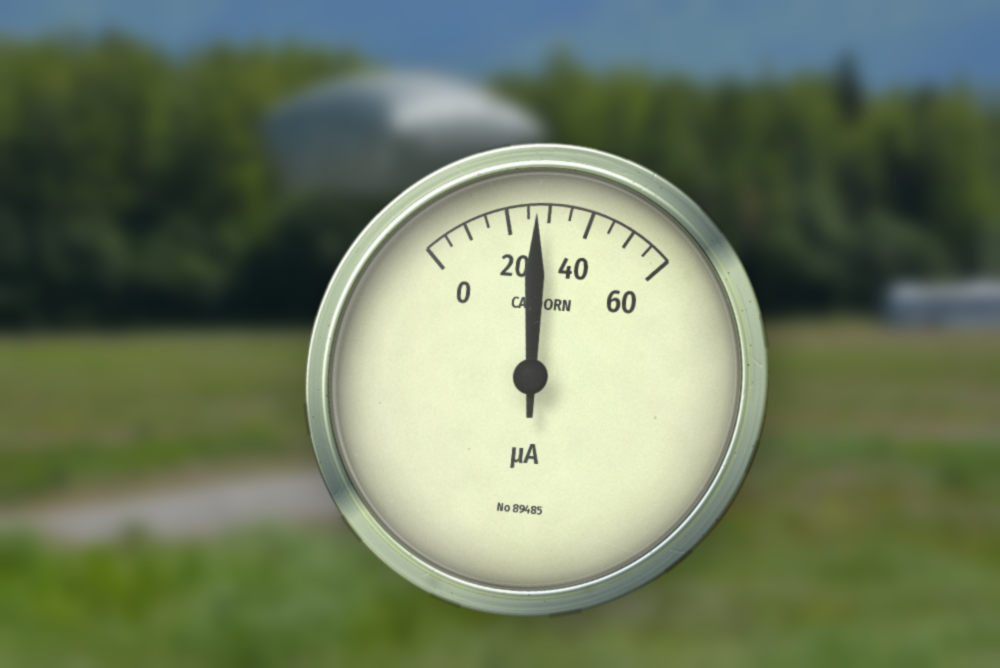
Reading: 27.5µA
